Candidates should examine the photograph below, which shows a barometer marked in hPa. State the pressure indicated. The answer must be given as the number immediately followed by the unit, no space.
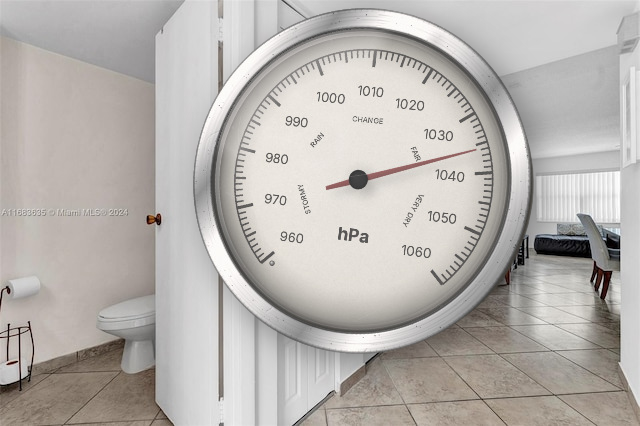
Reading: 1036hPa
